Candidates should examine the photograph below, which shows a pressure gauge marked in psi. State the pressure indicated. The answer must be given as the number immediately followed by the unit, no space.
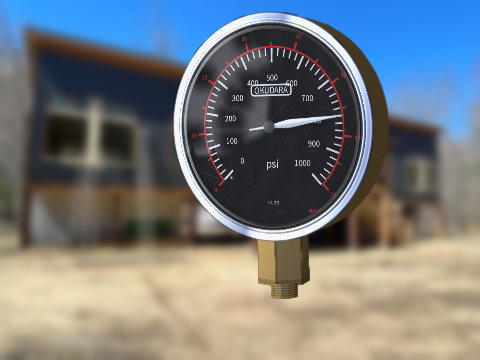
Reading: 800psi
